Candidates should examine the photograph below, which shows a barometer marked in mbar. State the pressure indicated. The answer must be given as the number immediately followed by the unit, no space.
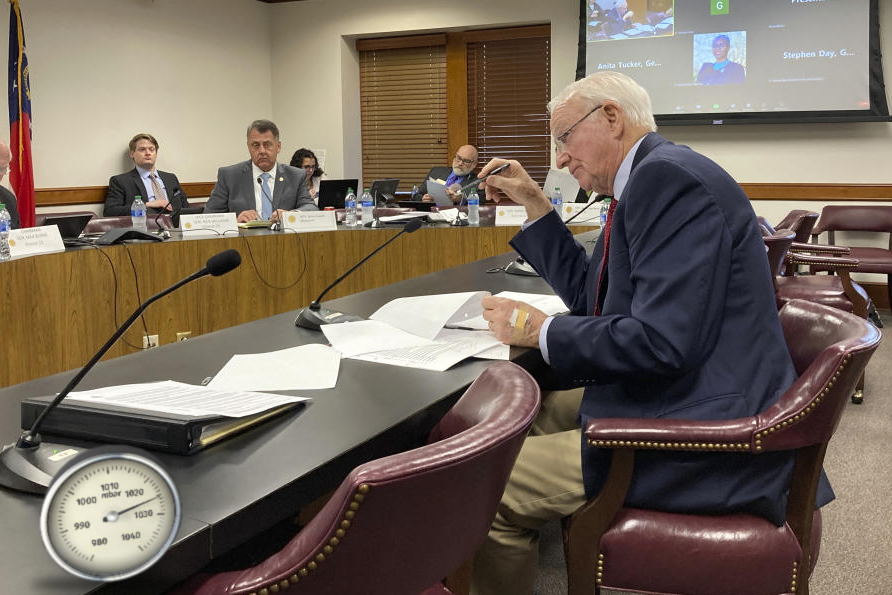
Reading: 1025mbar
